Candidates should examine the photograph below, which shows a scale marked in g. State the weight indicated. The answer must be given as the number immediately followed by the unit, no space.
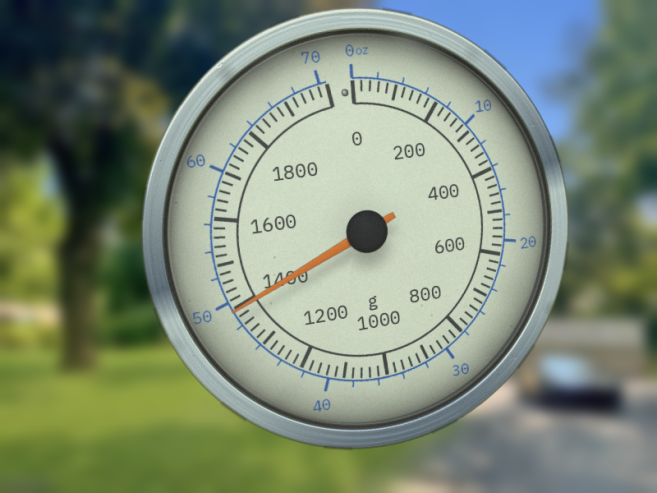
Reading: 1400g
